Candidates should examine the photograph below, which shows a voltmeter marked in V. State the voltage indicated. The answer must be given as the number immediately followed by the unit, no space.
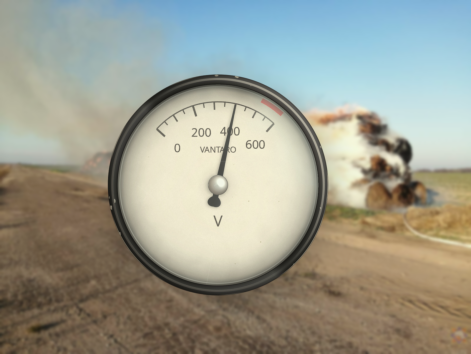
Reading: 400V
